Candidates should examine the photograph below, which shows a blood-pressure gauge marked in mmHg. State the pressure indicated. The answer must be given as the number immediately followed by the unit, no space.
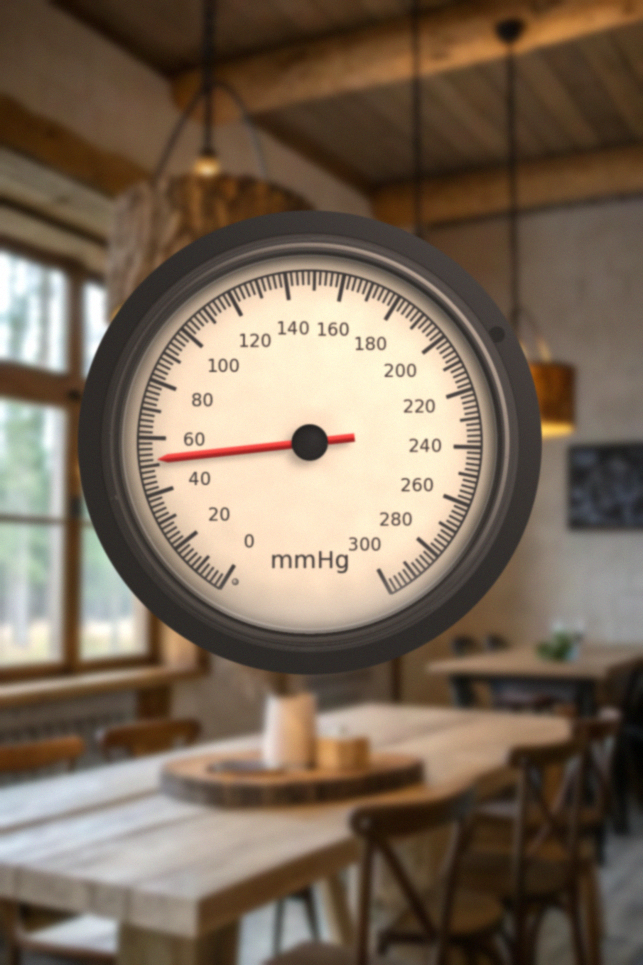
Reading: 52mmHg
